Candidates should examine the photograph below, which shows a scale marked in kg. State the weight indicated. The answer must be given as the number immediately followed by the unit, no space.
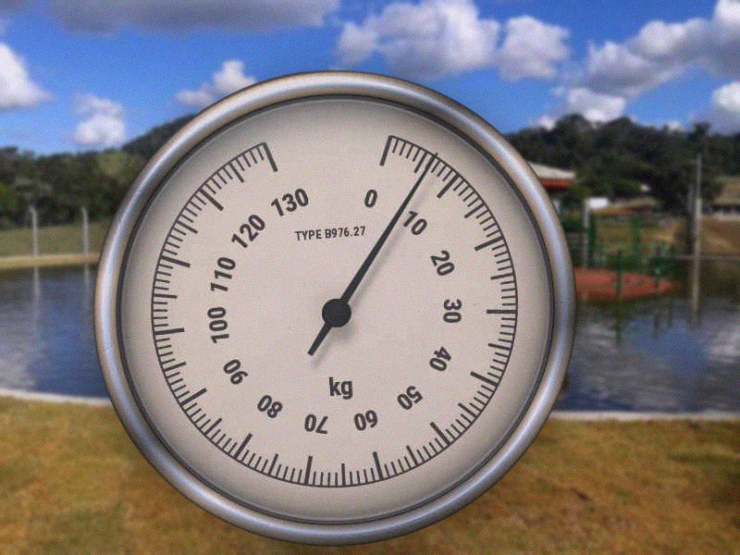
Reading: 6kg
